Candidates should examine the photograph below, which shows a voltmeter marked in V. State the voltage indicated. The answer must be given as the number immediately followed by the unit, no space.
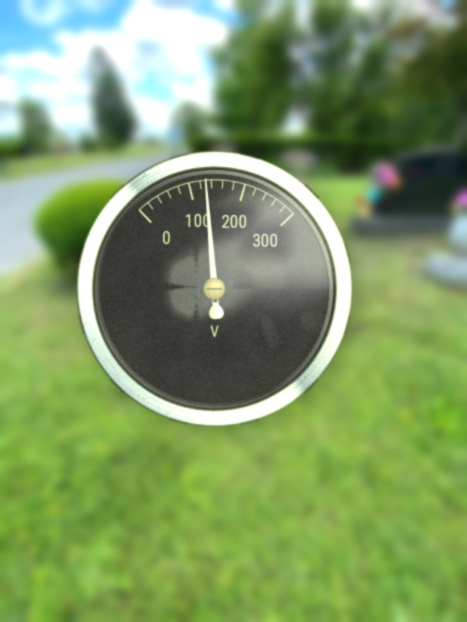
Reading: 130V
